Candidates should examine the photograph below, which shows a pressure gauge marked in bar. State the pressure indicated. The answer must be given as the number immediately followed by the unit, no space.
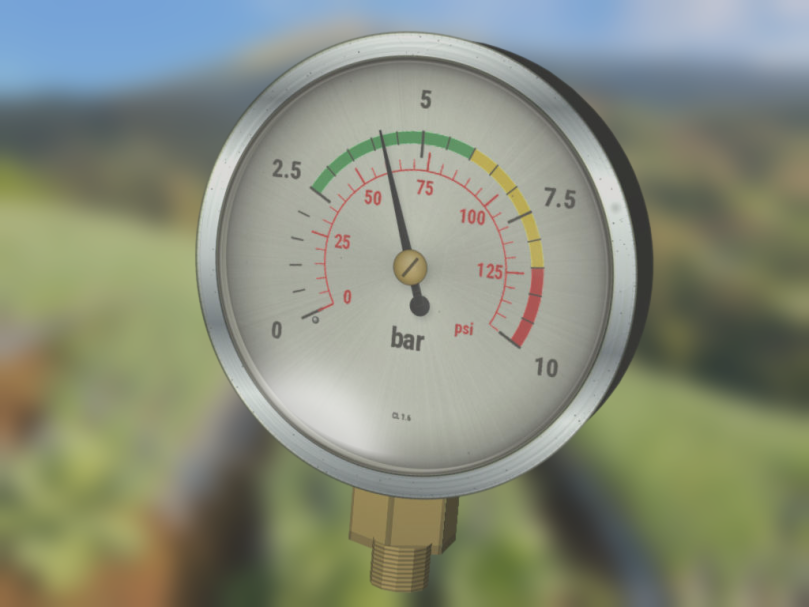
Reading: 4.25bar
